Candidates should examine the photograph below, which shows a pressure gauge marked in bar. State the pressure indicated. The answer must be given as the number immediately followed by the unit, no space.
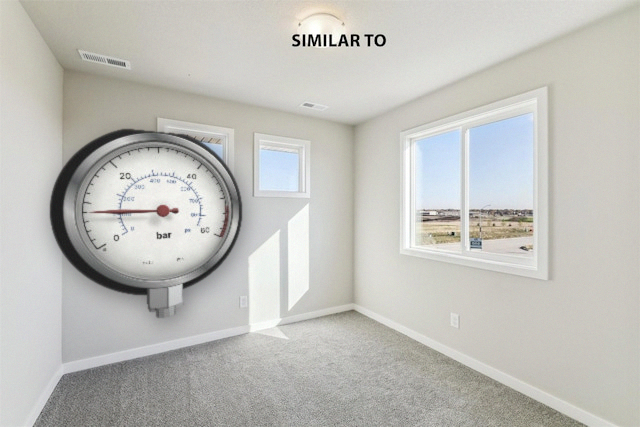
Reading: 8bar
